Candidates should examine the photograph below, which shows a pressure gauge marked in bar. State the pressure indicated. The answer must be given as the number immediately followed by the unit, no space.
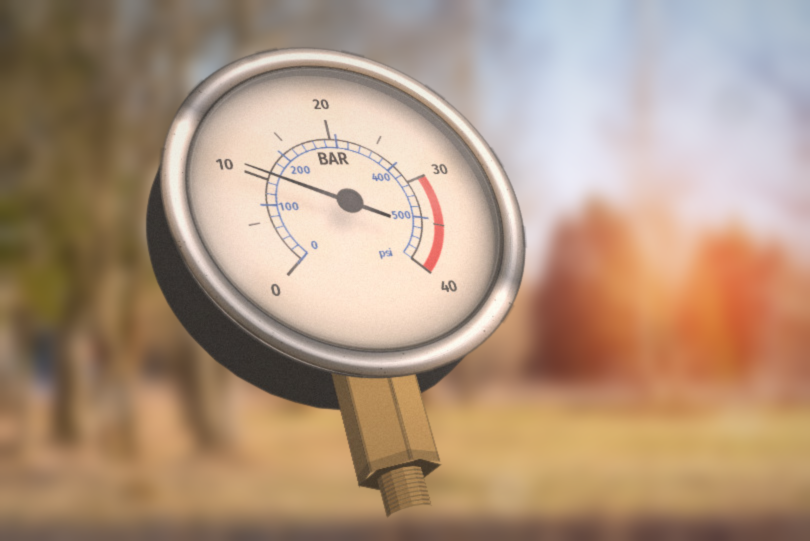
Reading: 10bar
